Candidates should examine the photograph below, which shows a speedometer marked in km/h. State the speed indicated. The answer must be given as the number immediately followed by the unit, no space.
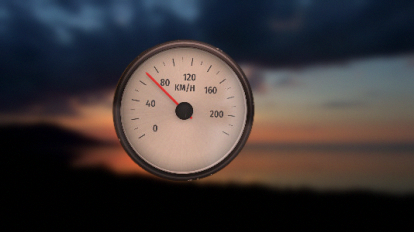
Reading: 70km/h
